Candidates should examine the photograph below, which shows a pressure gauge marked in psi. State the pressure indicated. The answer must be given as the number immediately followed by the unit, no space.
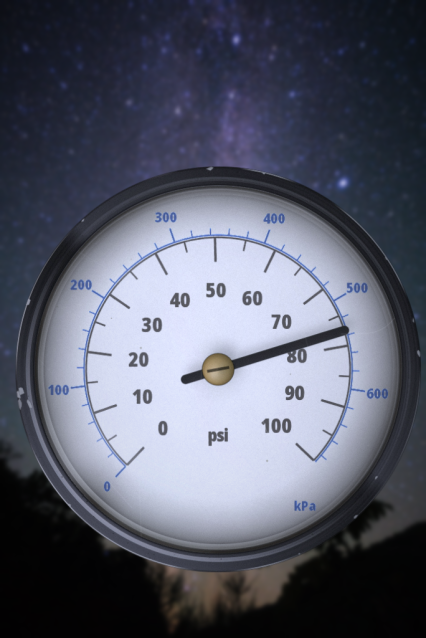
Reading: 77.5psi
